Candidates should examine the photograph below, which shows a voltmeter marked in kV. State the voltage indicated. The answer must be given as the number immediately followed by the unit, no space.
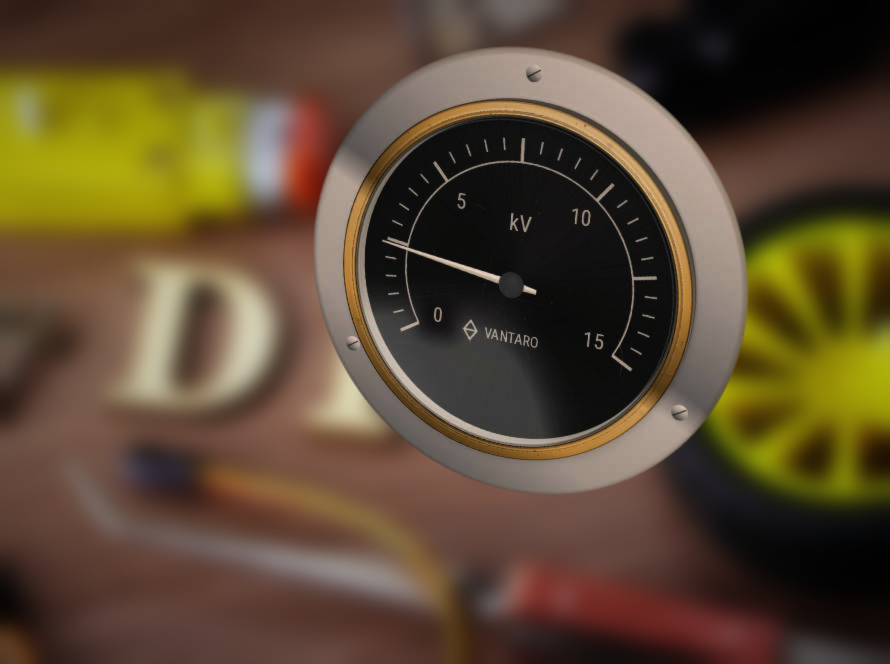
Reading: 2.5kV
